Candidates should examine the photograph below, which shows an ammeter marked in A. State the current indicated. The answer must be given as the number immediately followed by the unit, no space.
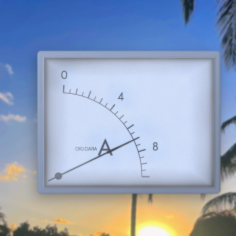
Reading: 7A
